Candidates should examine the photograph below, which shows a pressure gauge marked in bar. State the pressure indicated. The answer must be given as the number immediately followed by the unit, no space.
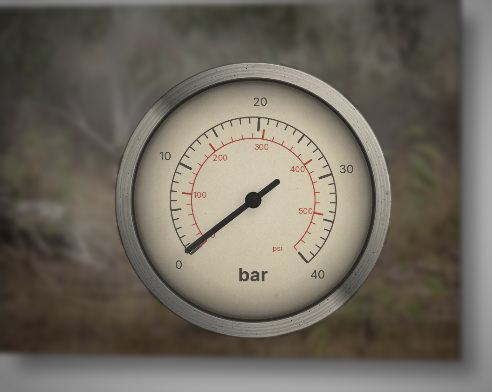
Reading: 0.5bar
